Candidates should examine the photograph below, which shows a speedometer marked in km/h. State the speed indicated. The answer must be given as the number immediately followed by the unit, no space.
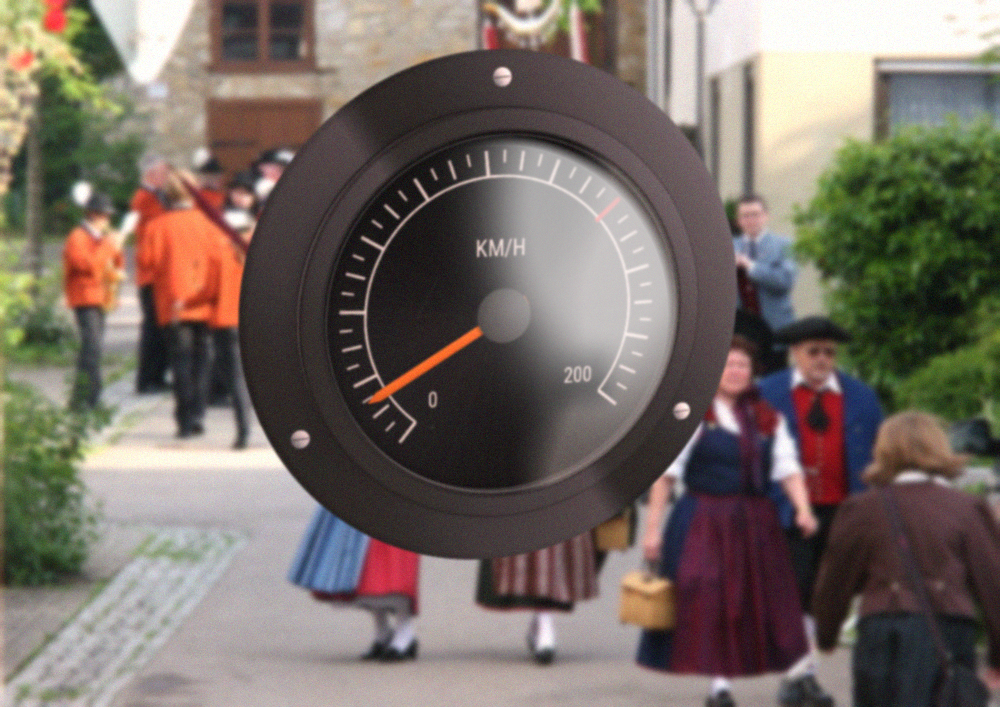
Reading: 15km/h
